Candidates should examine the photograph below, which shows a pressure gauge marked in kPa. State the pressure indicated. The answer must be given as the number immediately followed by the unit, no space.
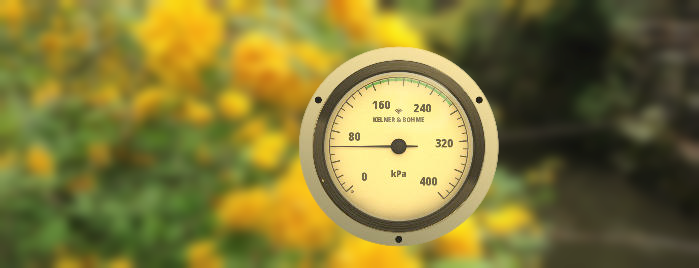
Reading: 60kPa
